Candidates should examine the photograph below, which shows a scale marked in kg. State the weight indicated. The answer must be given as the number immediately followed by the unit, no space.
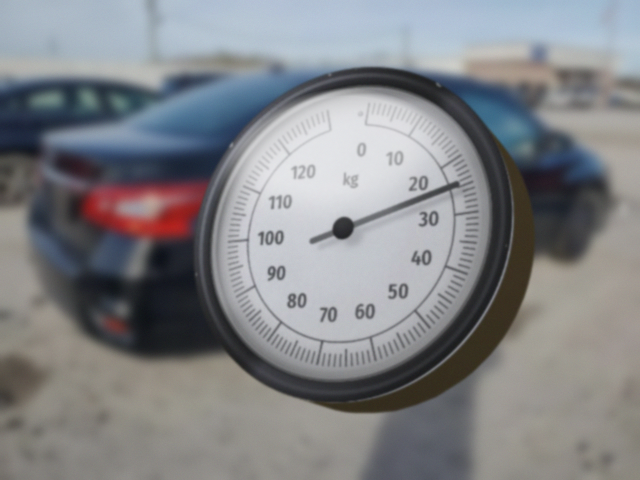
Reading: 25kg
